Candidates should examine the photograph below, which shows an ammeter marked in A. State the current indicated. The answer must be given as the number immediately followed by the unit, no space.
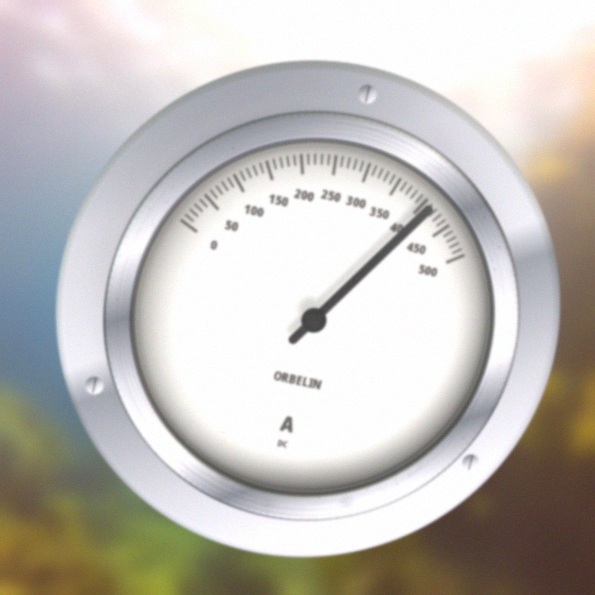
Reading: 410A
